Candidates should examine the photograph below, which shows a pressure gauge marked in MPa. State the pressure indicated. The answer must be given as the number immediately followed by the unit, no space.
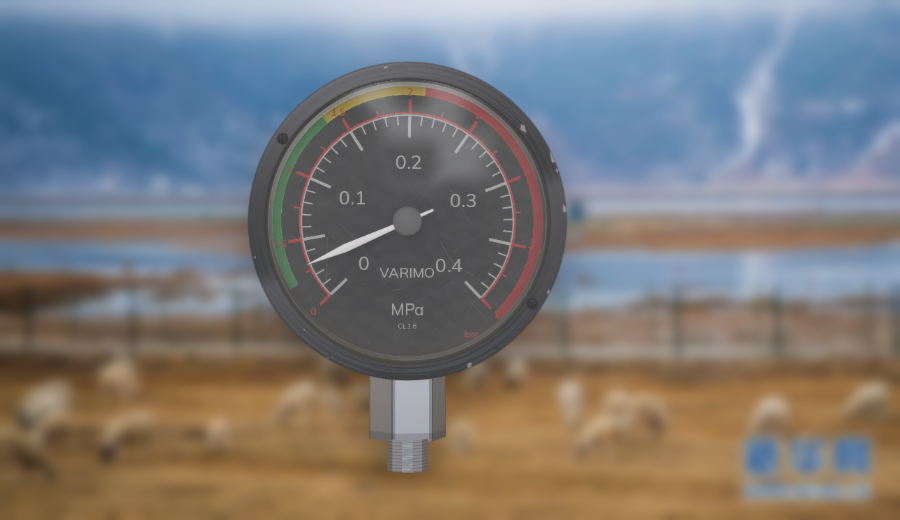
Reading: 0.03MPa
